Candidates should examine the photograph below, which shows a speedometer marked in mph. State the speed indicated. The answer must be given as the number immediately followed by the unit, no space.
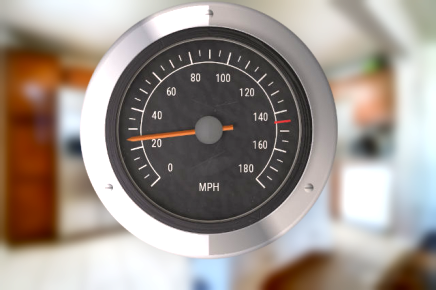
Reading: 25mph
